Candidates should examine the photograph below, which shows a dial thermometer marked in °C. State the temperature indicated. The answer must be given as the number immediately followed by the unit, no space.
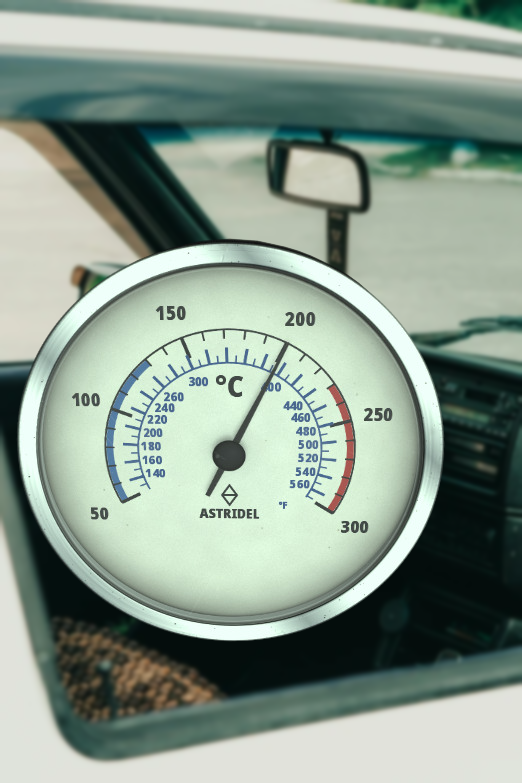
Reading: 200°C
